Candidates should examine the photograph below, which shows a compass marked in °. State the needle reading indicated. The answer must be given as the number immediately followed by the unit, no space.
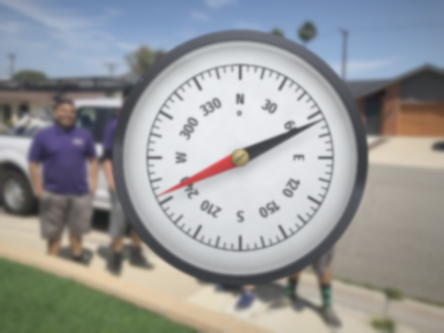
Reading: 245°
